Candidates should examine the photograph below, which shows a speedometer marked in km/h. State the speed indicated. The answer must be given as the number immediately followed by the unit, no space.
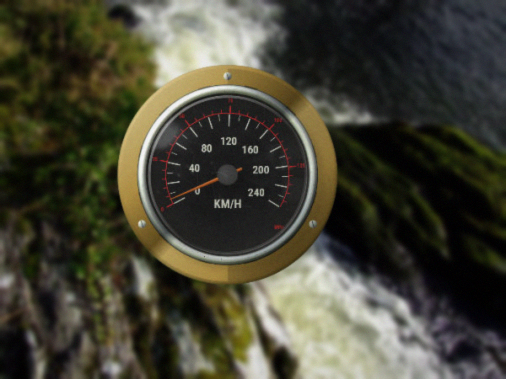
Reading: 5km/h
